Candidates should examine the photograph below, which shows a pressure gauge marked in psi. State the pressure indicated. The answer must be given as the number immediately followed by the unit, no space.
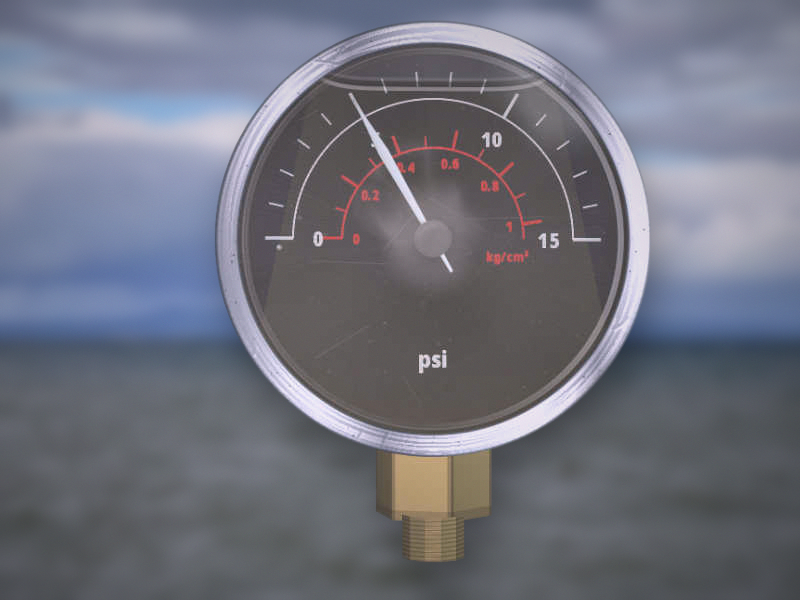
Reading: 5psi
